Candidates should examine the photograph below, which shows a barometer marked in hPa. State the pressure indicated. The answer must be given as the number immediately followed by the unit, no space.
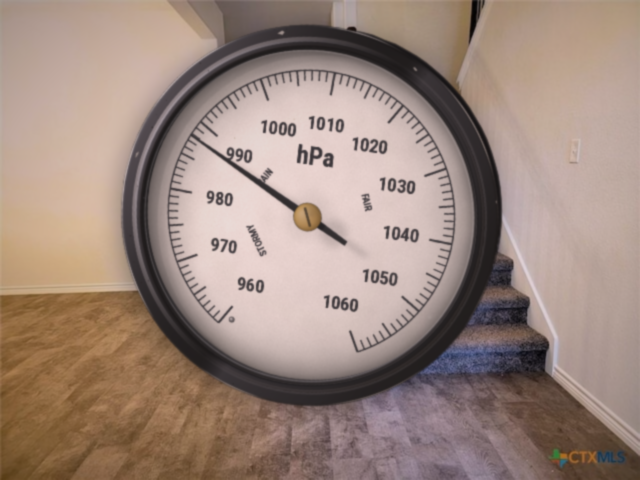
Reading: 988hPa
